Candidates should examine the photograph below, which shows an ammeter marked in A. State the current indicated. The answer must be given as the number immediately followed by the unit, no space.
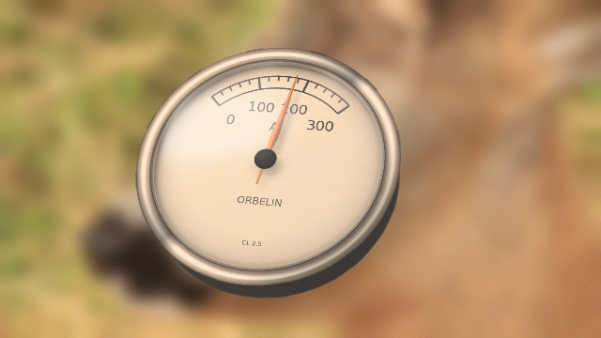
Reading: 180A
